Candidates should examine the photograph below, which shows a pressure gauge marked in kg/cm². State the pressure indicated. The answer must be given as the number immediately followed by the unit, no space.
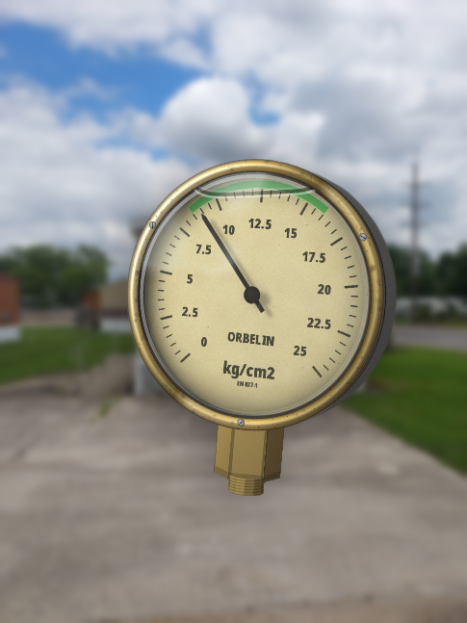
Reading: 9kg/cm²
